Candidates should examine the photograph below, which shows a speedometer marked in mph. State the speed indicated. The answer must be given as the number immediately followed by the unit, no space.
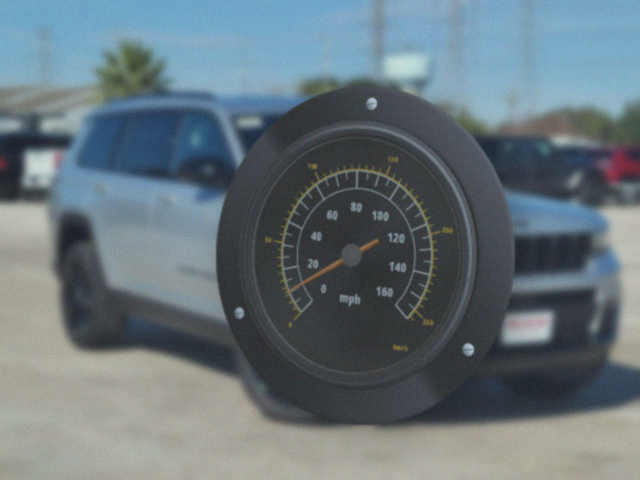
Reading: 10mph
